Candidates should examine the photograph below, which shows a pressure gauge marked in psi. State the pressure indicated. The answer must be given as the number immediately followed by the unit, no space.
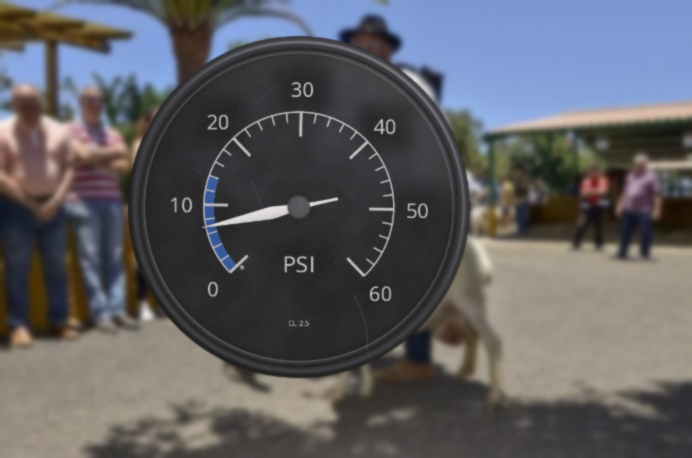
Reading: 7psi
